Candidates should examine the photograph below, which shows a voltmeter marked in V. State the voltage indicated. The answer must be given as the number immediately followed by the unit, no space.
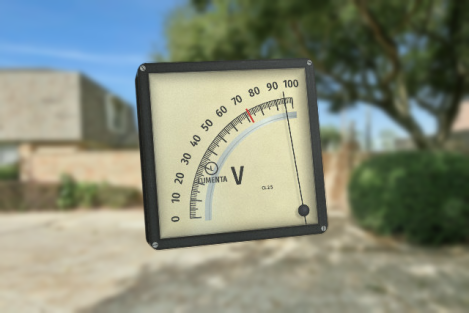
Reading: 95V
